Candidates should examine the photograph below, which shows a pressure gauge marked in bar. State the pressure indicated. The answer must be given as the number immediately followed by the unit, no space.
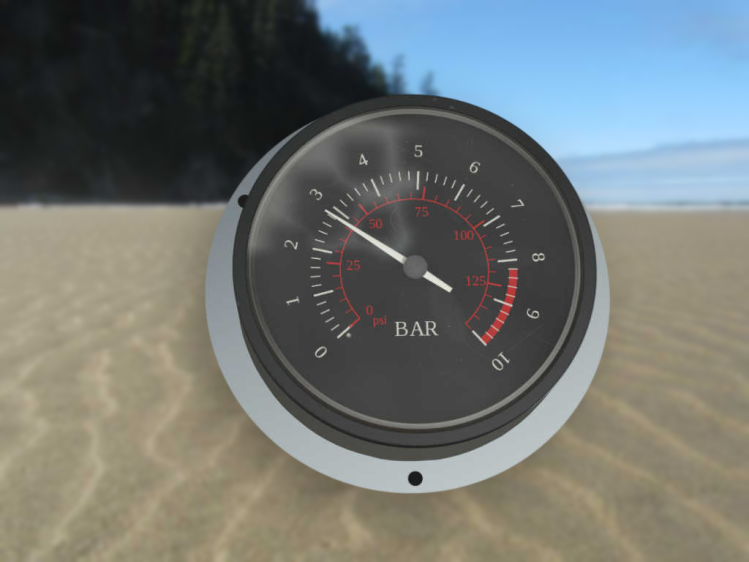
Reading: 2.8bar
